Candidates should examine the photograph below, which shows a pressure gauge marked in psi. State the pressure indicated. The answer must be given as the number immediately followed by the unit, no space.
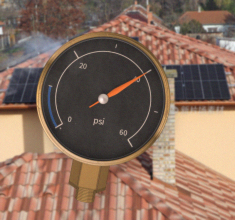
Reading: 40psi
